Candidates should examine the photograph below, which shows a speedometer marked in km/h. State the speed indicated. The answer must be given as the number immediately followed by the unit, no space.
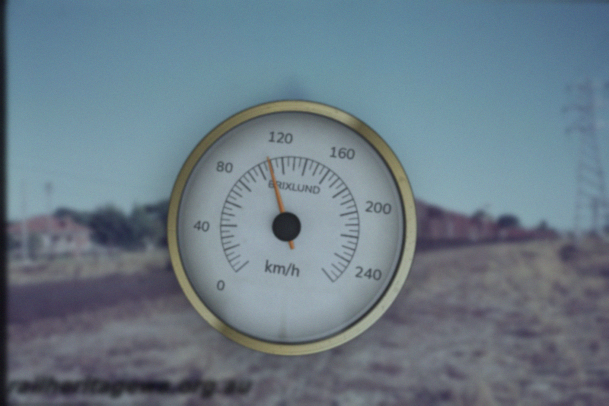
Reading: 110km/h
